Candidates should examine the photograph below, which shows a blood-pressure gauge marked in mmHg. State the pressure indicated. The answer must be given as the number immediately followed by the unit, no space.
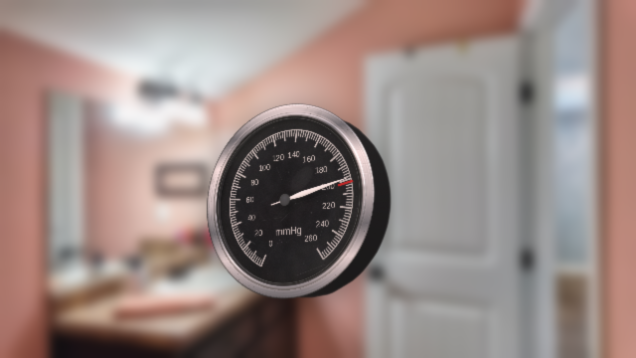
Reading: 200mmHg
